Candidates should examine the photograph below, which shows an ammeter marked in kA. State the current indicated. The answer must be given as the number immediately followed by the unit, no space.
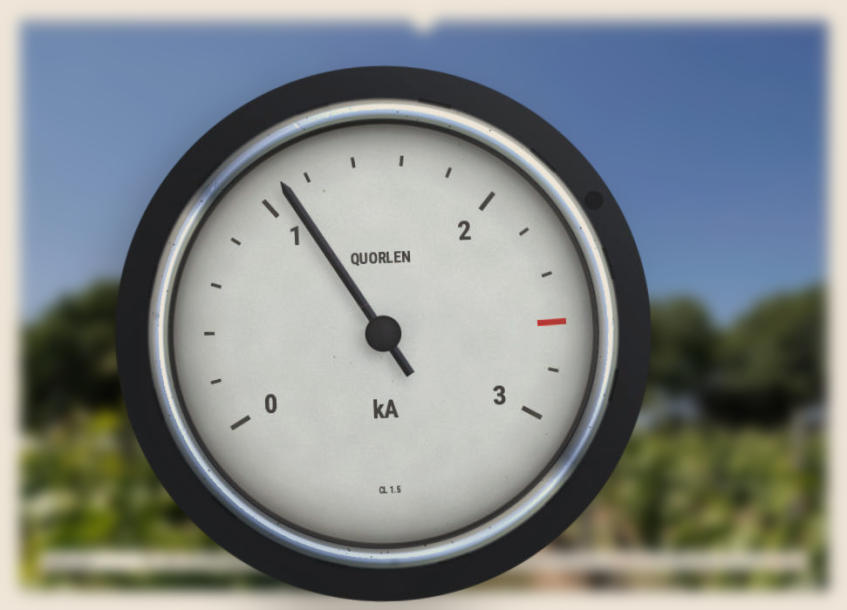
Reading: 1.1kA
